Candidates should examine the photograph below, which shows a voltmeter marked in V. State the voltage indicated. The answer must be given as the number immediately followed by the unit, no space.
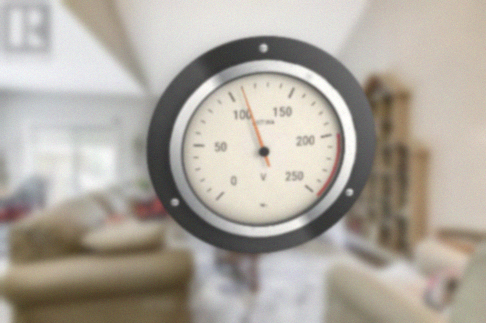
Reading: 110V
